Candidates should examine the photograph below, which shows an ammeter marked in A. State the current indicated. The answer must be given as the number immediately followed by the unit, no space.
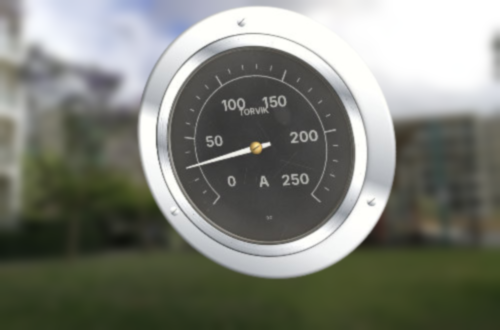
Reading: 30A
